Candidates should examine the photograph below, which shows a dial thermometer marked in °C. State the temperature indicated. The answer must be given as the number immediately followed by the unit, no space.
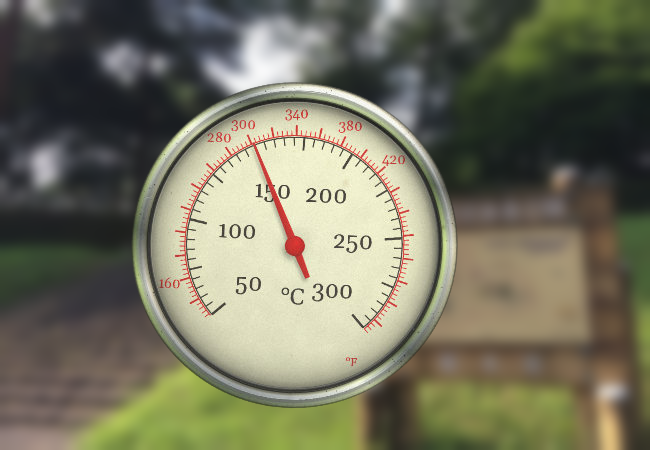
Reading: 150°C
